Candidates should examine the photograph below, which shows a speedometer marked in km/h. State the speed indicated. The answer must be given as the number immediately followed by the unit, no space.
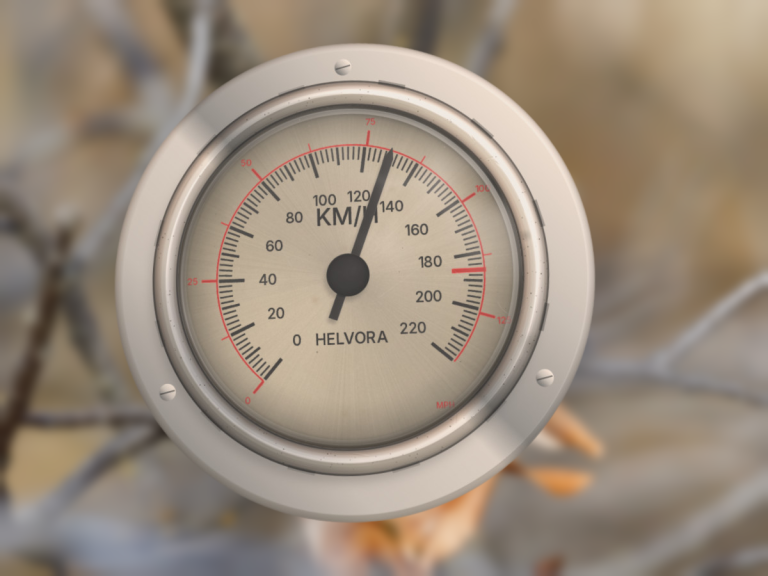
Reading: 130km/h
